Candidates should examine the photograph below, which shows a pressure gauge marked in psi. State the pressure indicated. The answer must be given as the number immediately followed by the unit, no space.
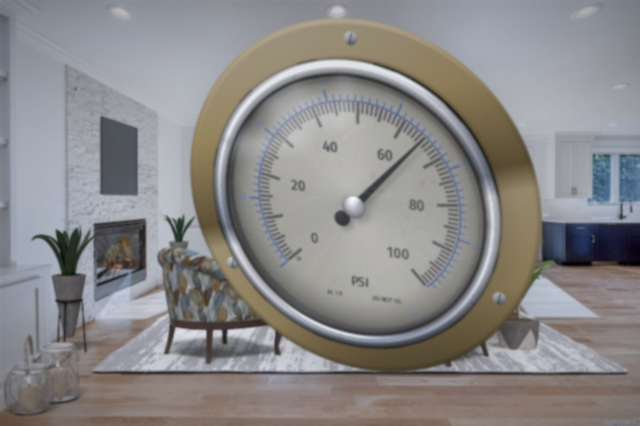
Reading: 65psi
